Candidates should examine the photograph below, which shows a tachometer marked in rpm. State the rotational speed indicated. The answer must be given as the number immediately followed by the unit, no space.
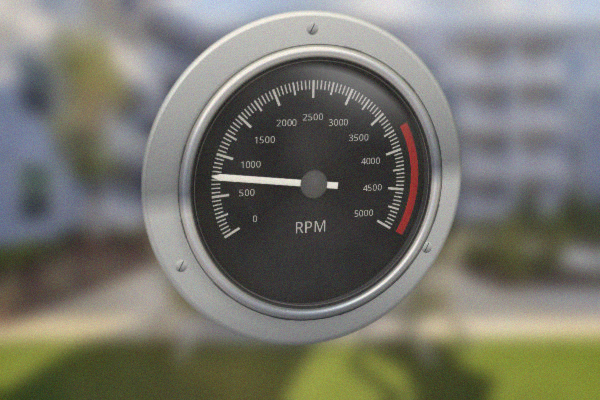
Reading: 750rpm
